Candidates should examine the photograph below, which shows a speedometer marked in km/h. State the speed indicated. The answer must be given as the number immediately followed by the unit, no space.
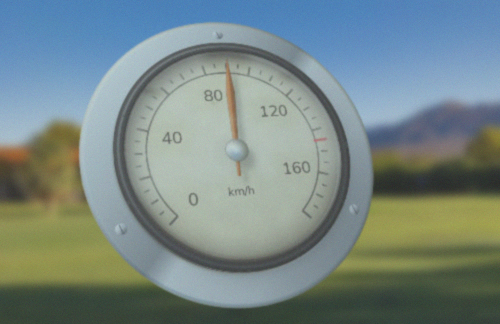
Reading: 90km/h
